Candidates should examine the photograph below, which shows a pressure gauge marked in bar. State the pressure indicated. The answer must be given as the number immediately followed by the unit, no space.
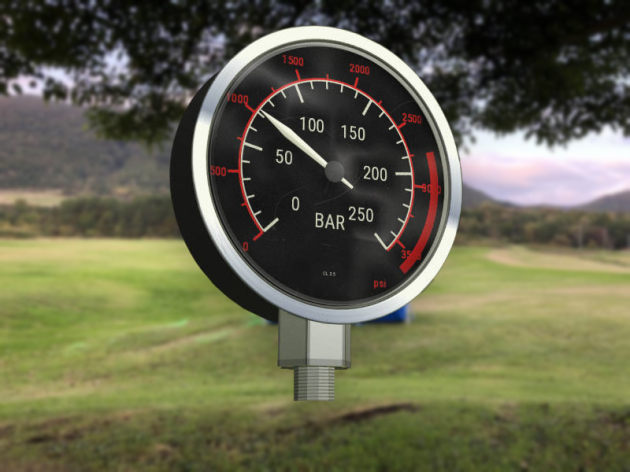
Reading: 70bar
